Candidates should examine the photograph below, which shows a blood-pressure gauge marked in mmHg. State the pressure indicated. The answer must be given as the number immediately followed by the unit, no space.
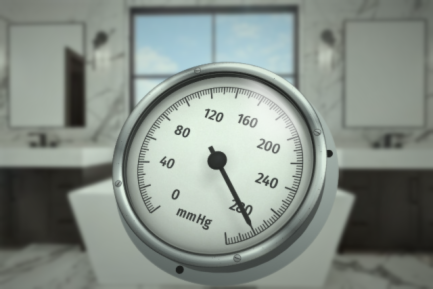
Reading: 280mmHg
